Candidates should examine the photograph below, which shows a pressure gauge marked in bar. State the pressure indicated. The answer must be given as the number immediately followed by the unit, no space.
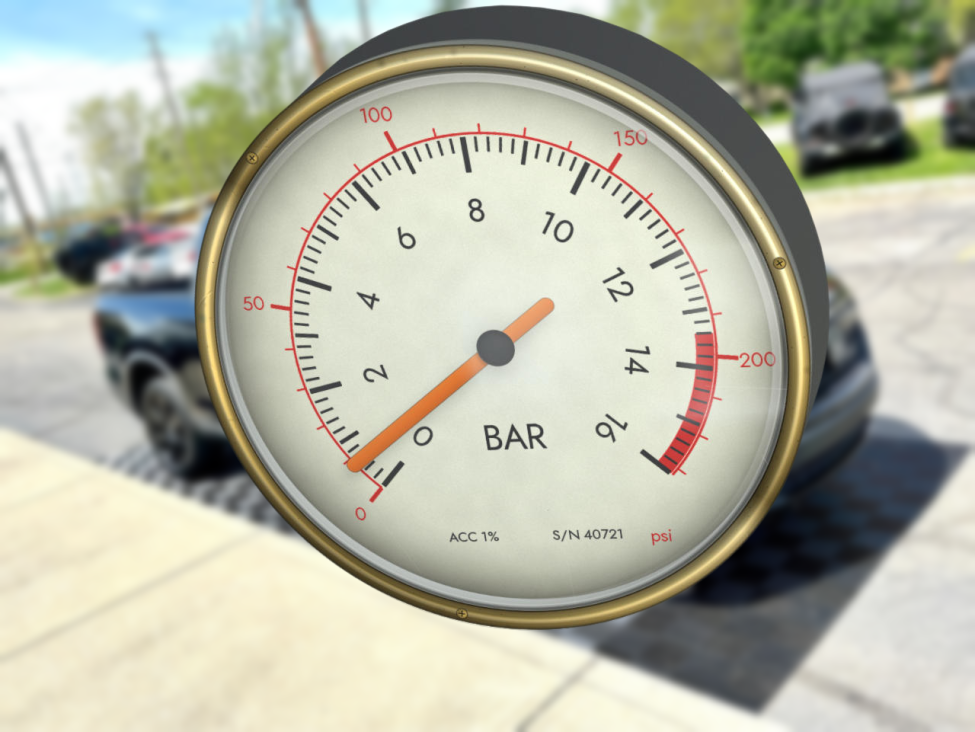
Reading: 0.6bar
